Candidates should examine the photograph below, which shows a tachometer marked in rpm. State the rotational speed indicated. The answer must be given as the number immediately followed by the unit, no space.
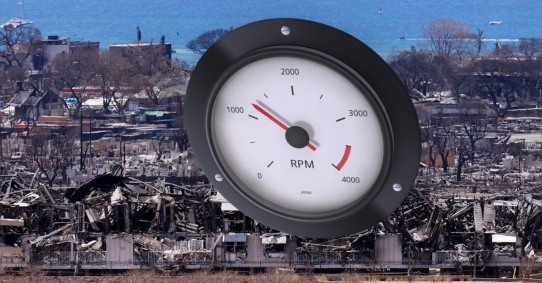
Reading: 1250rpm
